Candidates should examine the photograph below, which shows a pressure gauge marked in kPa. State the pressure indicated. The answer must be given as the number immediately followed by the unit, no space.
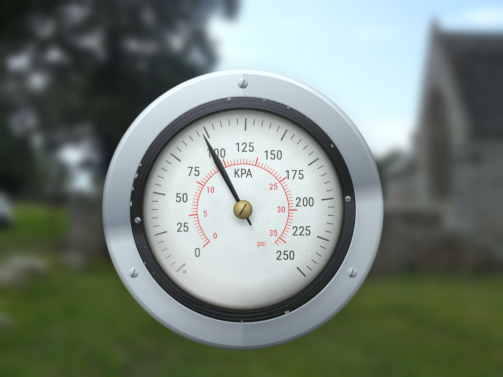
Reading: 97.5kPa
